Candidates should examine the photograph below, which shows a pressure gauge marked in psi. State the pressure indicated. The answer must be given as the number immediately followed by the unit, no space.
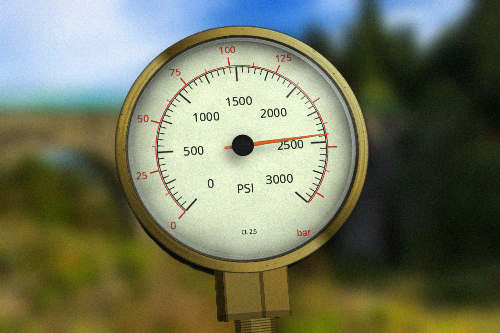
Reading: 2450psi
